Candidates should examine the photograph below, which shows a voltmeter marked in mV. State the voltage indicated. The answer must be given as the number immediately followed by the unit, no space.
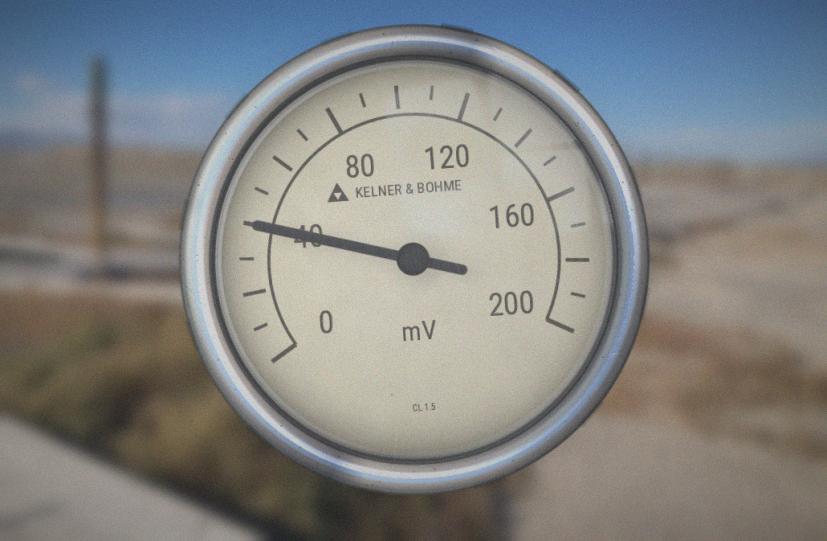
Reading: 40mV
